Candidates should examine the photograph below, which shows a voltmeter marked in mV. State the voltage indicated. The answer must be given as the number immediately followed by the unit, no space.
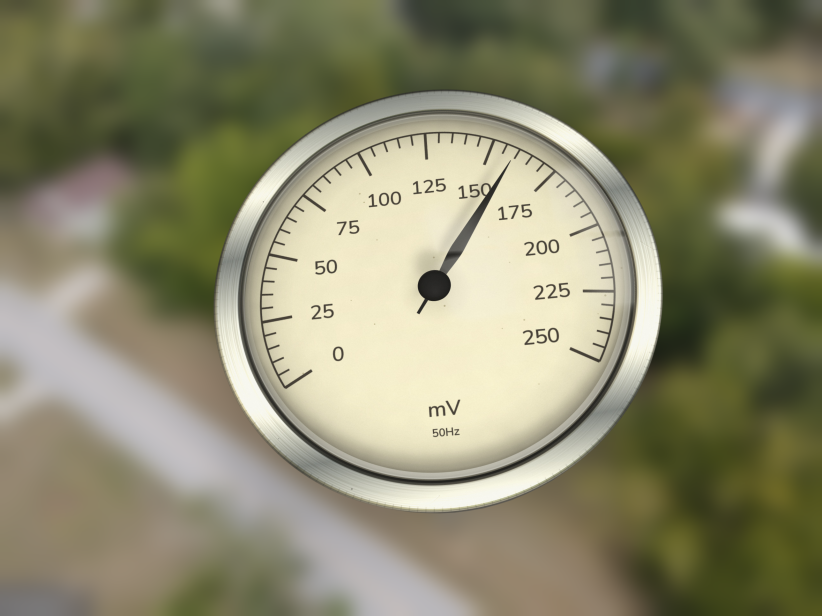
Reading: 160mV
